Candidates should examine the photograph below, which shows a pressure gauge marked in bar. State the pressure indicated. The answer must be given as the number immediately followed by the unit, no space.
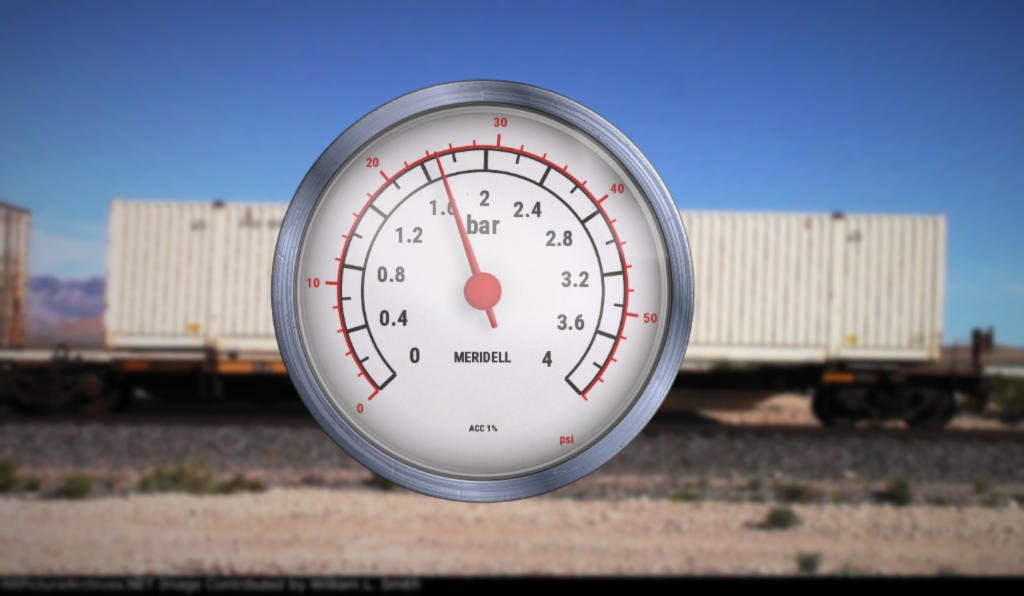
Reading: 1.7bar
